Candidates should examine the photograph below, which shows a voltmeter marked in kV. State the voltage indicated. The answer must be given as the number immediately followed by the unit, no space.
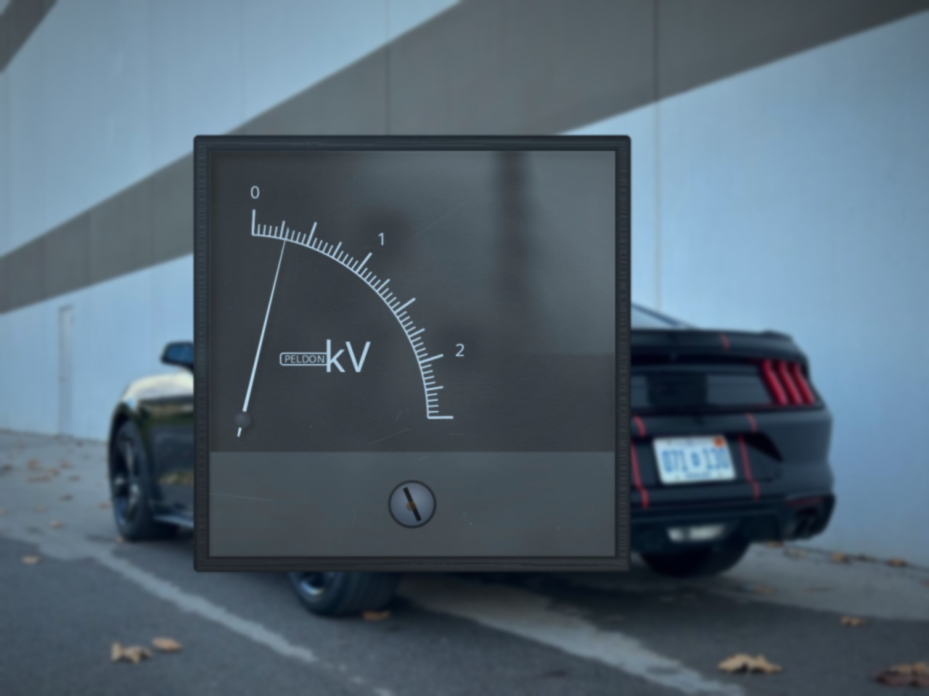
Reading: 0.3kV
